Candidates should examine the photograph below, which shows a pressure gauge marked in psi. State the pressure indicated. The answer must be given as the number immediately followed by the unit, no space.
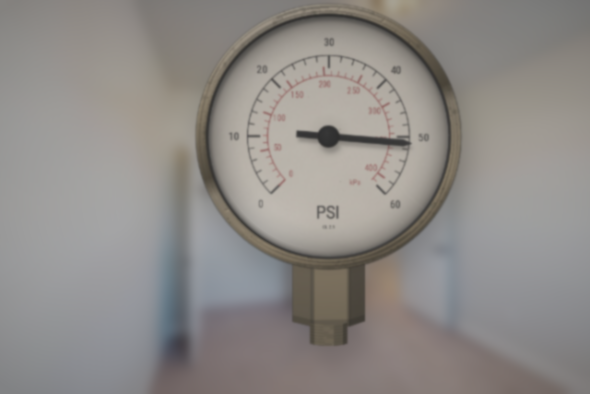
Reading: 51psi
